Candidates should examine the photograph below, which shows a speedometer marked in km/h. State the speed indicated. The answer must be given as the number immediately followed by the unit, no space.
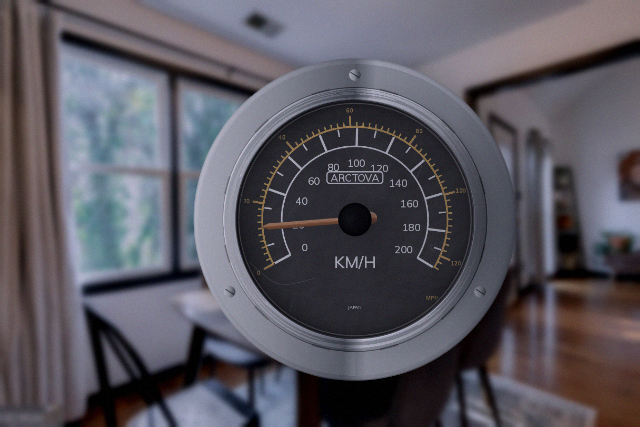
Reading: 20km/h
